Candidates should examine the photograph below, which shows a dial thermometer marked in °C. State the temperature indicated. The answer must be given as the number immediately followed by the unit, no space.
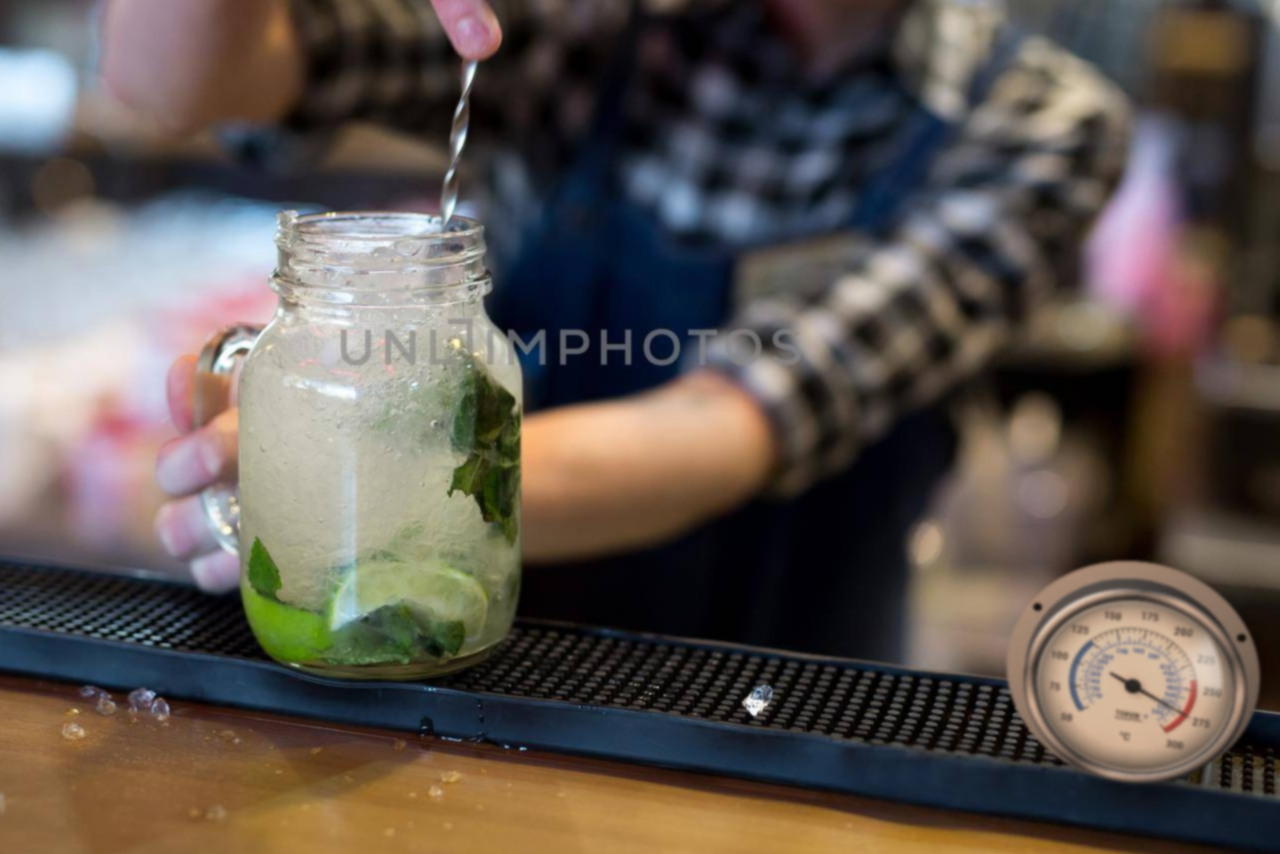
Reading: 275°C
